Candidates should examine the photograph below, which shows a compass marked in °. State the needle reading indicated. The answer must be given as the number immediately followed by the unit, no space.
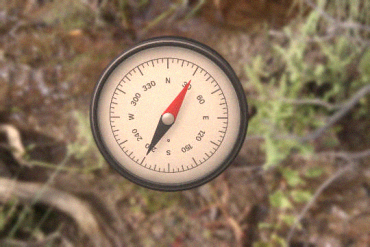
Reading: 30°
